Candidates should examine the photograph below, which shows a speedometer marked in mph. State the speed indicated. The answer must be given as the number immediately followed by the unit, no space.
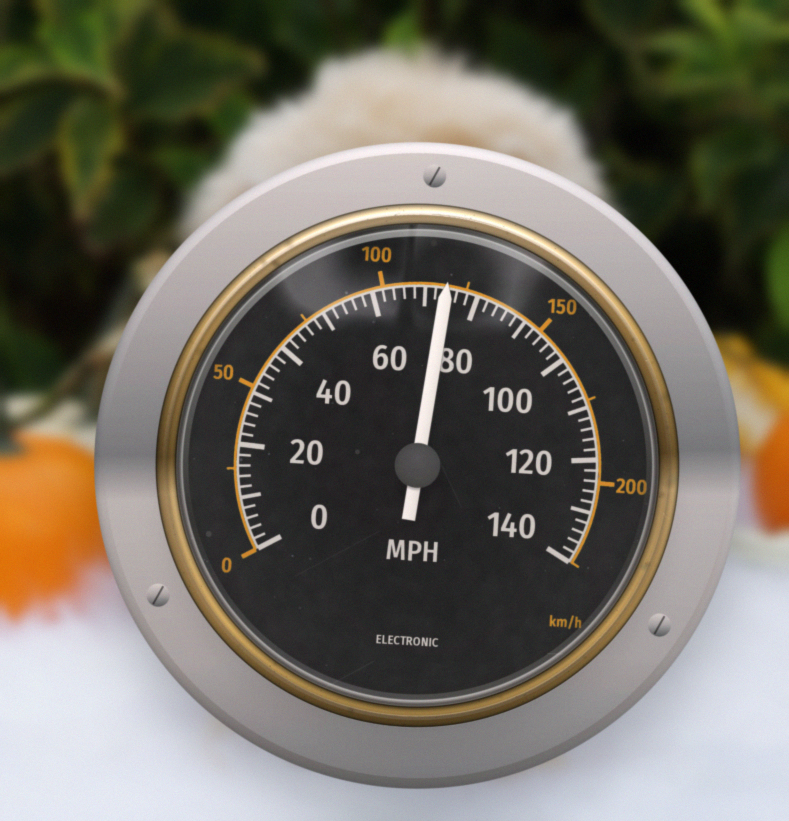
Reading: 74mph
